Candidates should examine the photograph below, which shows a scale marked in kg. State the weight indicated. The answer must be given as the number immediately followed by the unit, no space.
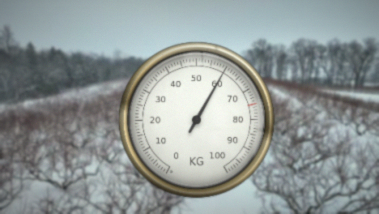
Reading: 60kg
